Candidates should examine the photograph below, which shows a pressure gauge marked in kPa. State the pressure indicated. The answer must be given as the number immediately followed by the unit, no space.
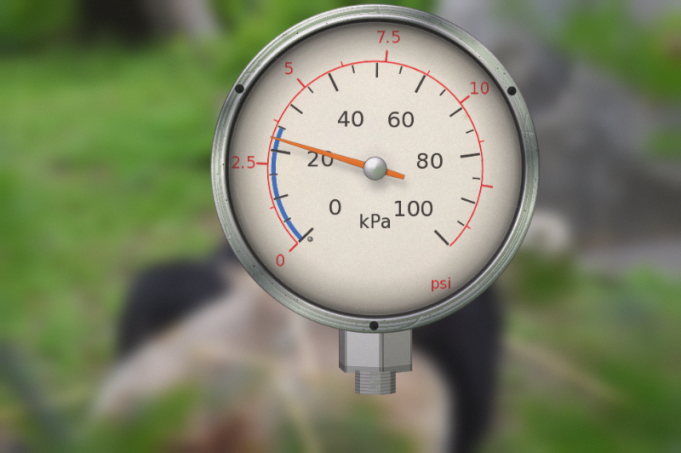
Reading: 22.5kPa
